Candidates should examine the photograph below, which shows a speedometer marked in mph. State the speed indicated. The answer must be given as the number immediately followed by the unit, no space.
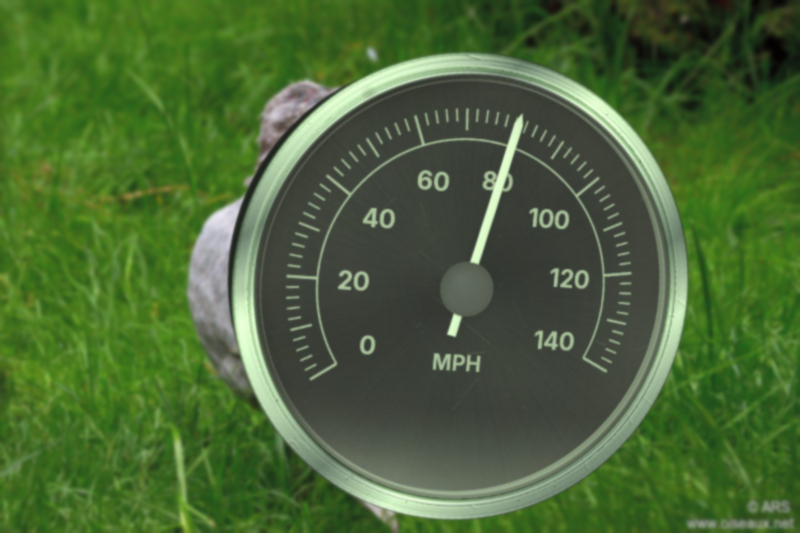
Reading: 80mph
